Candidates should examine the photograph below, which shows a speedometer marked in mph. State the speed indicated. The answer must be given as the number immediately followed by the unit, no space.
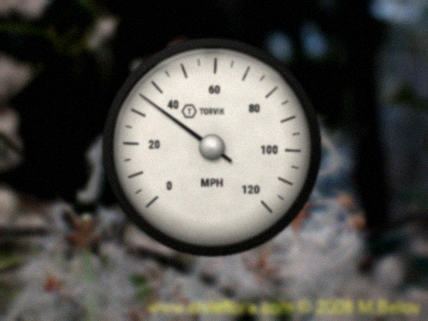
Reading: 35mph
